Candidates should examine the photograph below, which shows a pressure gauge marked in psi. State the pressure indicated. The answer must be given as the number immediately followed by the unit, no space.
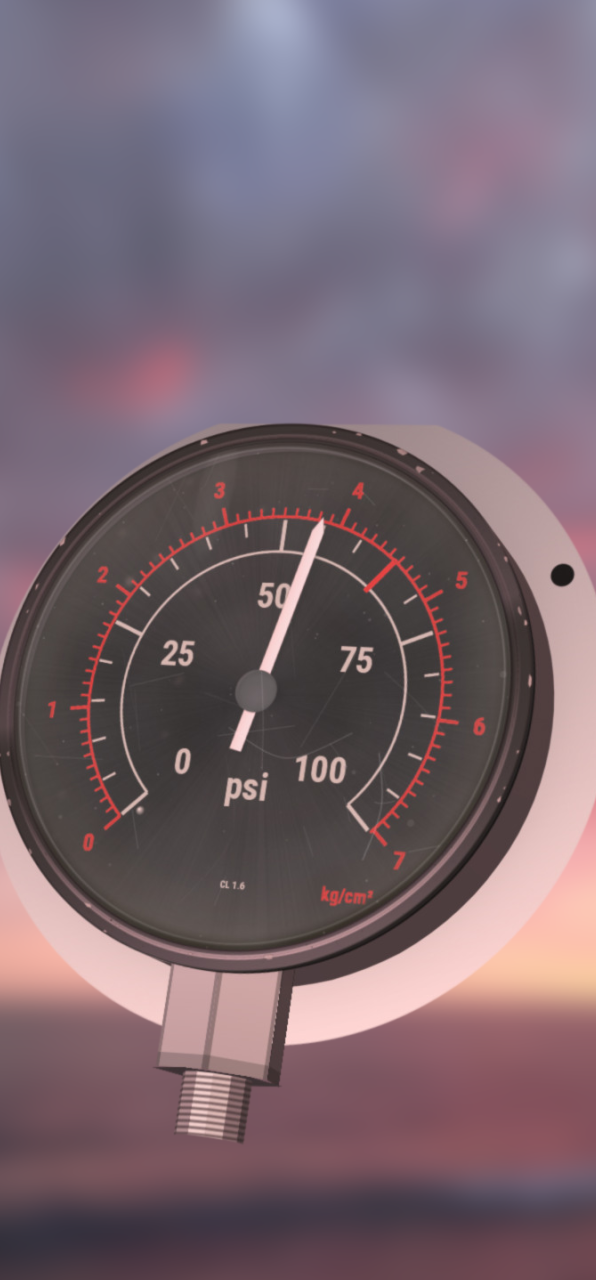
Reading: 55psi
